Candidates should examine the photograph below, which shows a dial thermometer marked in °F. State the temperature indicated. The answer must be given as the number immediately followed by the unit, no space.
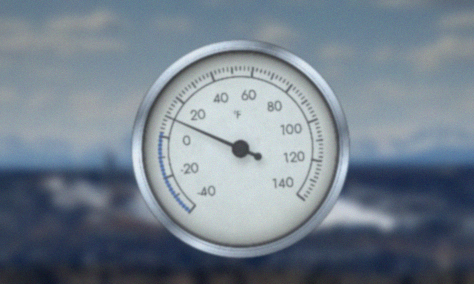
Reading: 10°F
